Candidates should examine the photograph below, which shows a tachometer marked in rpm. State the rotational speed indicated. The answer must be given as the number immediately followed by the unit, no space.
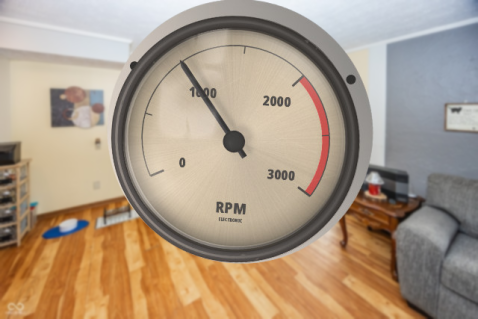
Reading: 1000rpm
